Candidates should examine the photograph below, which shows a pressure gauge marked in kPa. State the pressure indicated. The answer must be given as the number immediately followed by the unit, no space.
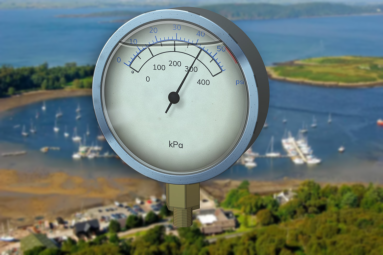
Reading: 300kPa
